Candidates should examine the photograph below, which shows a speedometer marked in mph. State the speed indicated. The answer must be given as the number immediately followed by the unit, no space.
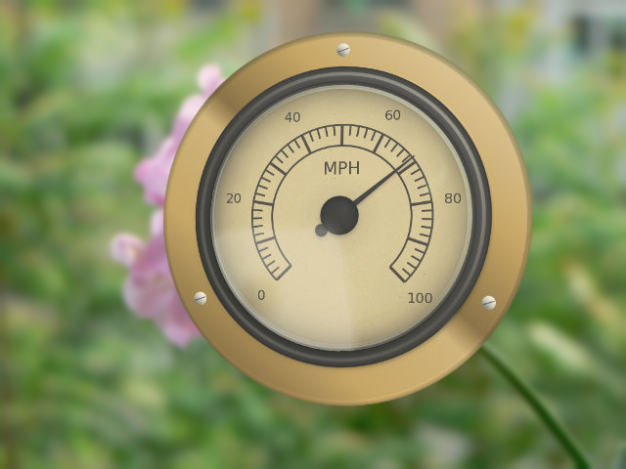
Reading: 69mph
